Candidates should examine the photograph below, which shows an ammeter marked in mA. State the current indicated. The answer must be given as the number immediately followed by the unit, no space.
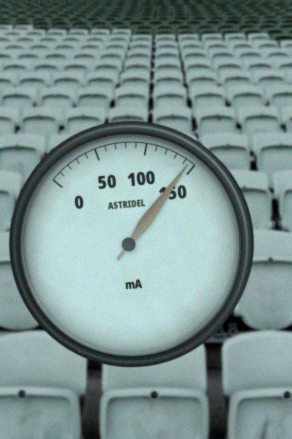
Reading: 145mA
